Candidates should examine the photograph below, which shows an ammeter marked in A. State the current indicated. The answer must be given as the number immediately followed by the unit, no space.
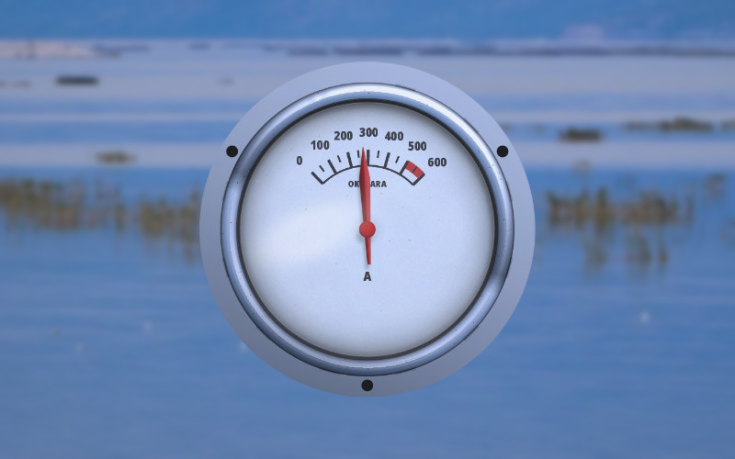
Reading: 275A
